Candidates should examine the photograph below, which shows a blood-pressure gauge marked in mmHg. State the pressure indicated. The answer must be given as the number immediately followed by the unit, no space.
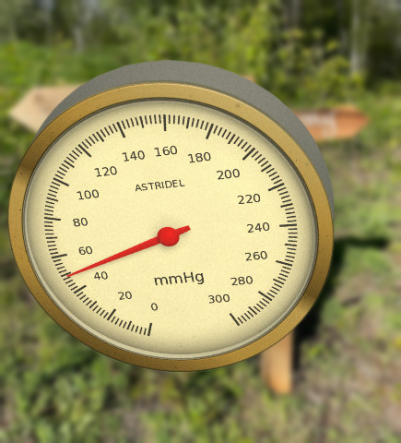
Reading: 50mmHg
